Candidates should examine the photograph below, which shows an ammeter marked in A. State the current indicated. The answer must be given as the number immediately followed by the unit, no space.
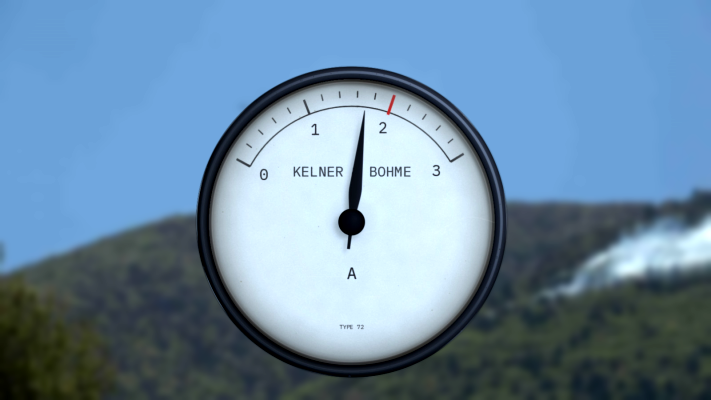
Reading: 1.7A
